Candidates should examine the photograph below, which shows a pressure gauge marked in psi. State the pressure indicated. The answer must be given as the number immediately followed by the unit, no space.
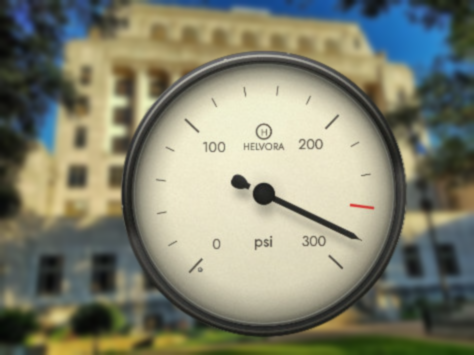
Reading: 280psi
